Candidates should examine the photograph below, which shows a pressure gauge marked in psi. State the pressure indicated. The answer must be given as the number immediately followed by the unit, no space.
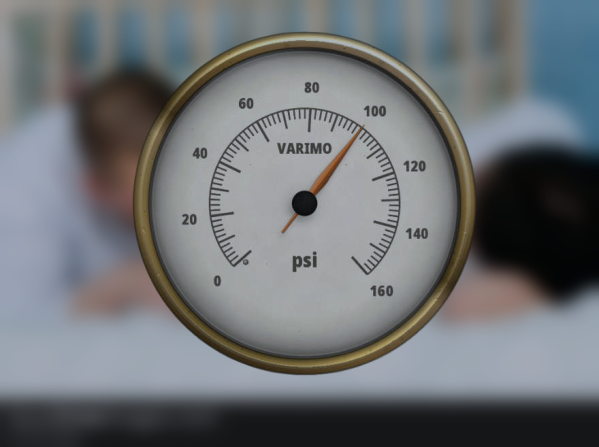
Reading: 100psi
